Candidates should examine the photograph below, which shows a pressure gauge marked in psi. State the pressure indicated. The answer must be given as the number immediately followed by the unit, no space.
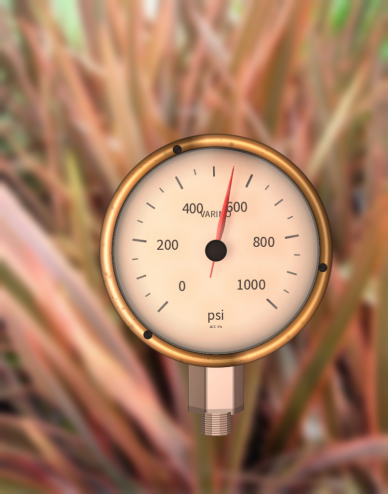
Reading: 550psi
